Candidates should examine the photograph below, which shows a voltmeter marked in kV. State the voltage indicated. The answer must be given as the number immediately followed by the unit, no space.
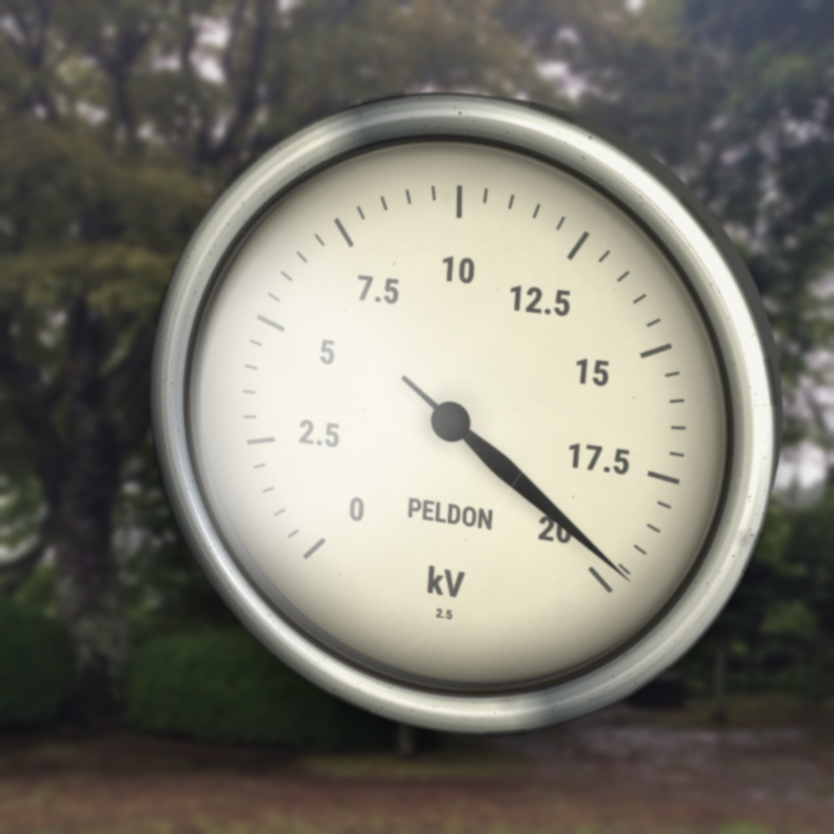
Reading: 19.5kV
